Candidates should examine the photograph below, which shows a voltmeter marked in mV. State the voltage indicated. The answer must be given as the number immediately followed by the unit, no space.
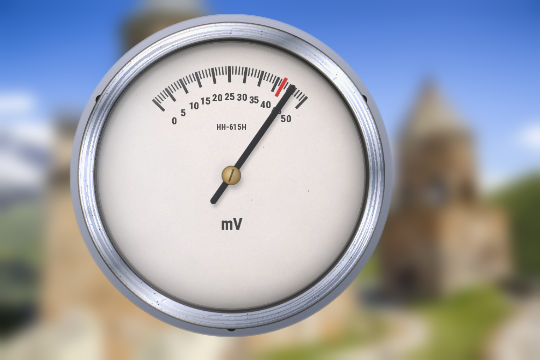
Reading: 45mV
